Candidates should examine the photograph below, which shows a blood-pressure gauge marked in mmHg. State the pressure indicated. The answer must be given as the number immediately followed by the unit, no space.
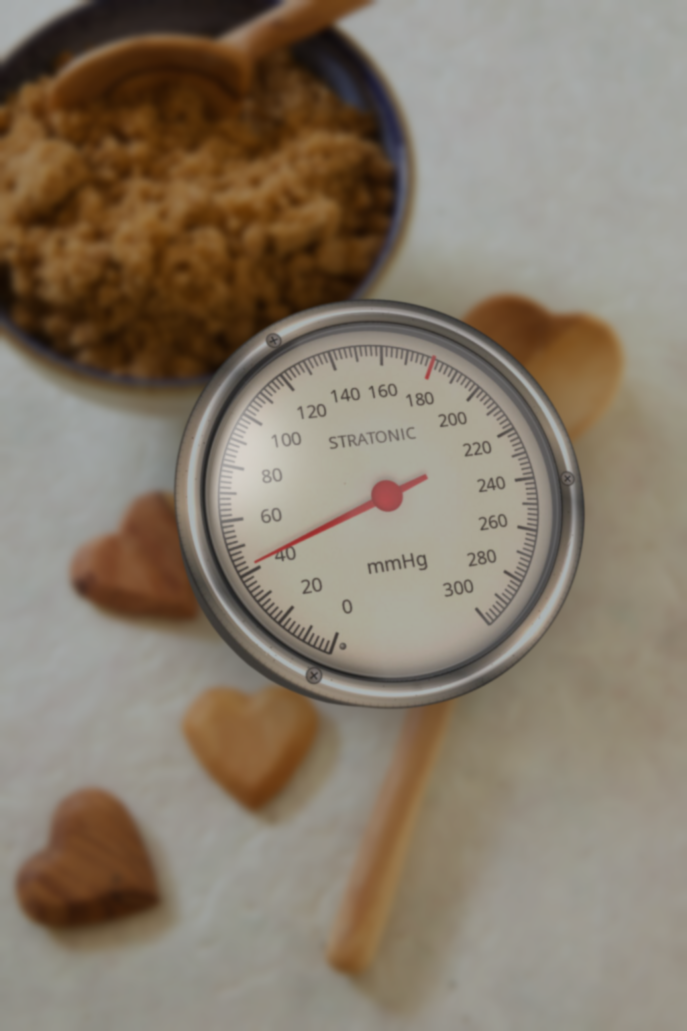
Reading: 42mmHg
